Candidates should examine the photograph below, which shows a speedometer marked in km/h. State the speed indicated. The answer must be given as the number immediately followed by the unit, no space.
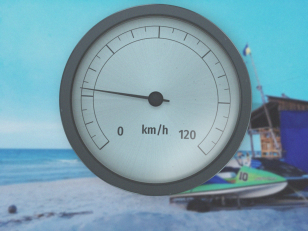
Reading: 22.5km/h
